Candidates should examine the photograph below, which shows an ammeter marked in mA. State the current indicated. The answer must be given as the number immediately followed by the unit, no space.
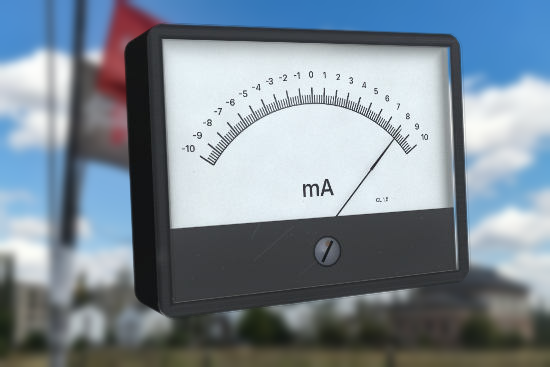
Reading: 8mA
